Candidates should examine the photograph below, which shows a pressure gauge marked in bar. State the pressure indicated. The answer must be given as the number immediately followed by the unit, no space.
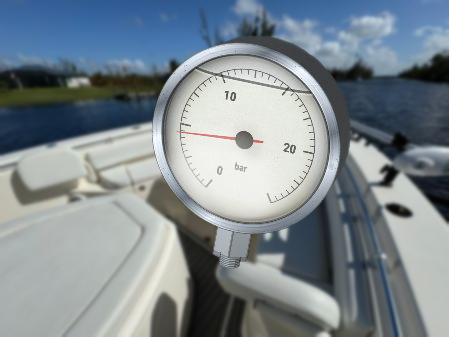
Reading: 4.5bar
